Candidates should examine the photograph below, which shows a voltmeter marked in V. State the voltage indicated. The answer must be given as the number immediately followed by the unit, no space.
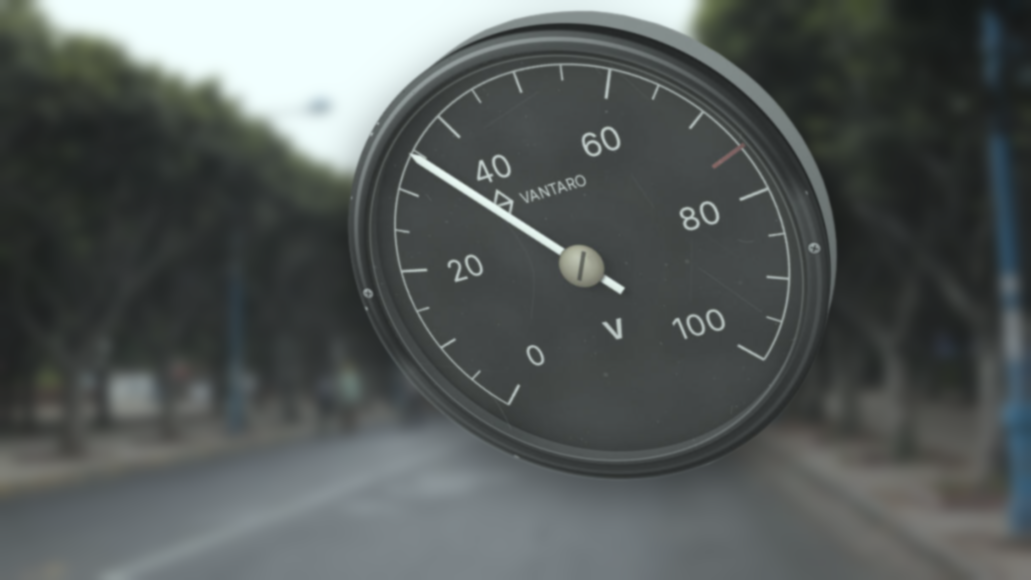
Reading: 35V
